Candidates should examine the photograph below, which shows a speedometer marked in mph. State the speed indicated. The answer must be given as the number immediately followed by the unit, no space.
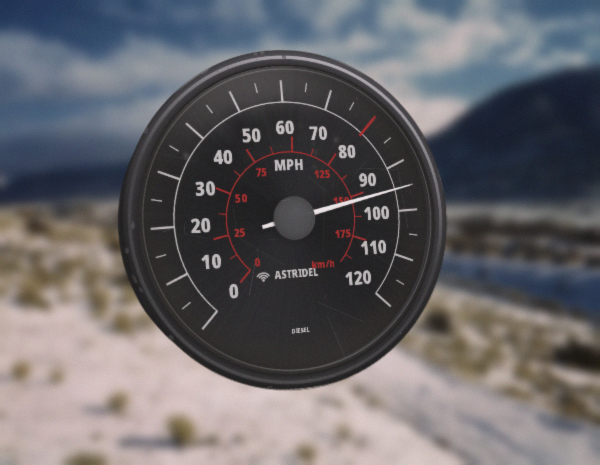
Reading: 95mph
